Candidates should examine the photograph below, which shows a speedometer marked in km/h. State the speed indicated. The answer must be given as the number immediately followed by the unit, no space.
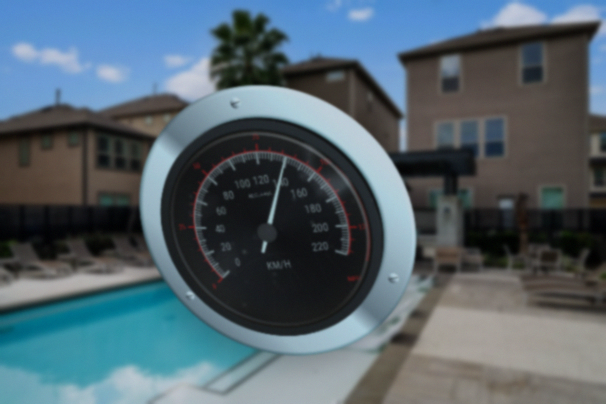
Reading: 140km/h
